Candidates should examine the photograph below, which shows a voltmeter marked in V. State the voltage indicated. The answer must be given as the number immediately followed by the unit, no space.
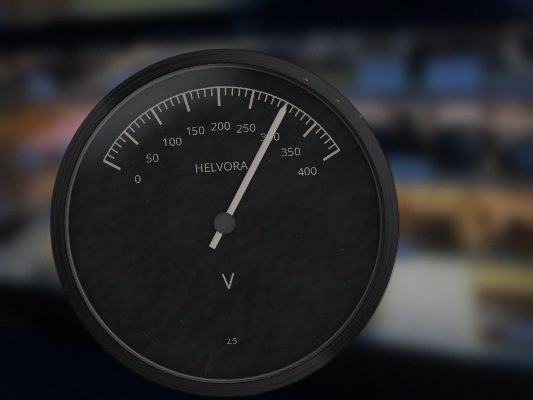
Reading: 300V
